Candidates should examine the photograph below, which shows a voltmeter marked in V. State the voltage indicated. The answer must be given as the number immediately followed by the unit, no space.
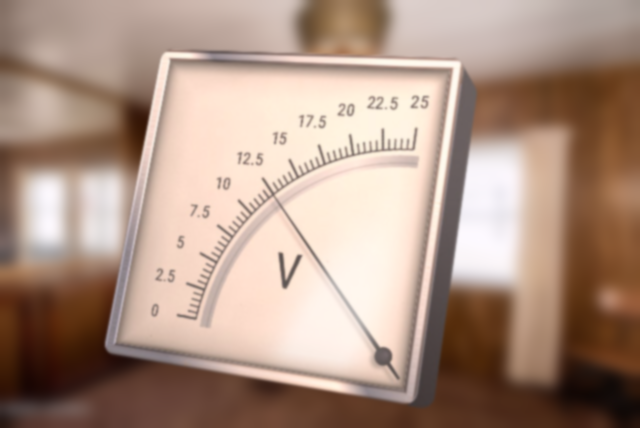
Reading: 12.5V
